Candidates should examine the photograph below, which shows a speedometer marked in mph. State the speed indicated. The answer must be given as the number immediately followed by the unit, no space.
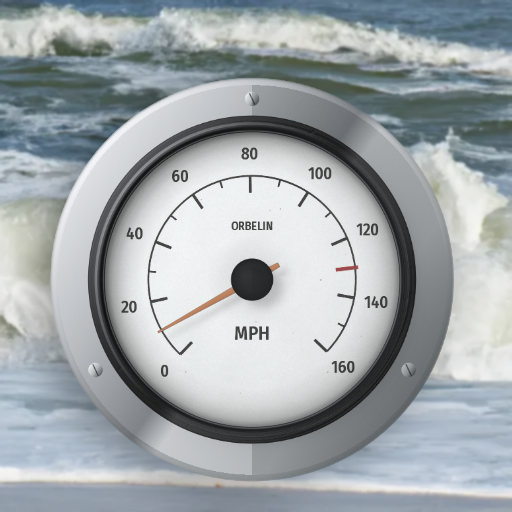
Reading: 10mph
